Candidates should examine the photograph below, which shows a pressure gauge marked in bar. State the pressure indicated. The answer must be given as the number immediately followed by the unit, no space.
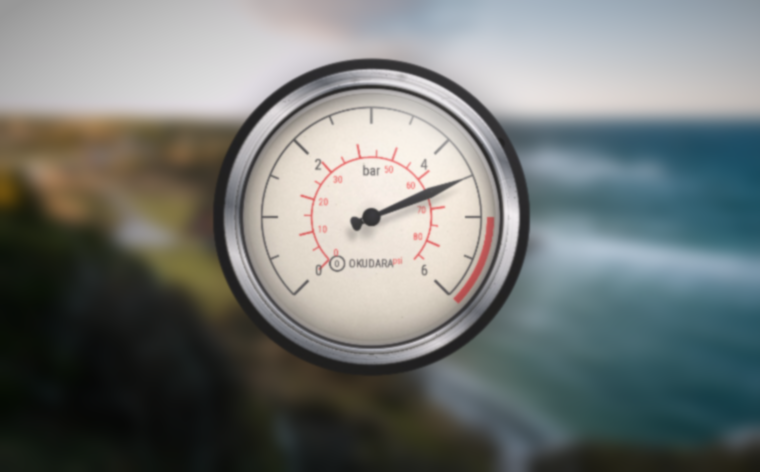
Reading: 4.5bar
